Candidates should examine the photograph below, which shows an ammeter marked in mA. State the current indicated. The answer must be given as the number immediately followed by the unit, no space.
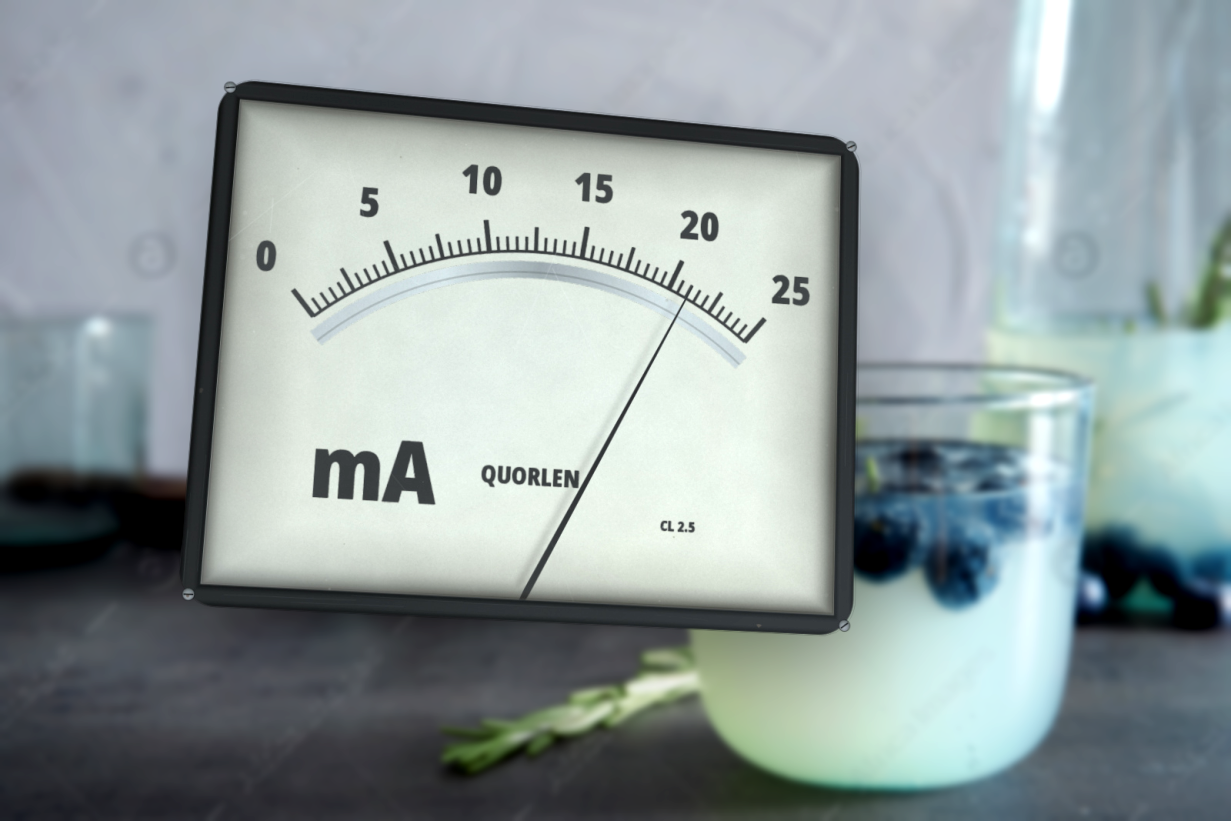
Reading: 21mA
